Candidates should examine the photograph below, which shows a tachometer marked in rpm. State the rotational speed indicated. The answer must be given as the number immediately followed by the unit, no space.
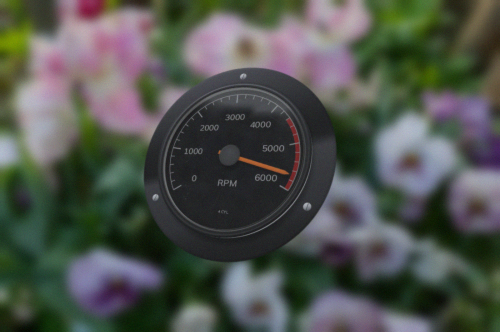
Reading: 5700rpm
